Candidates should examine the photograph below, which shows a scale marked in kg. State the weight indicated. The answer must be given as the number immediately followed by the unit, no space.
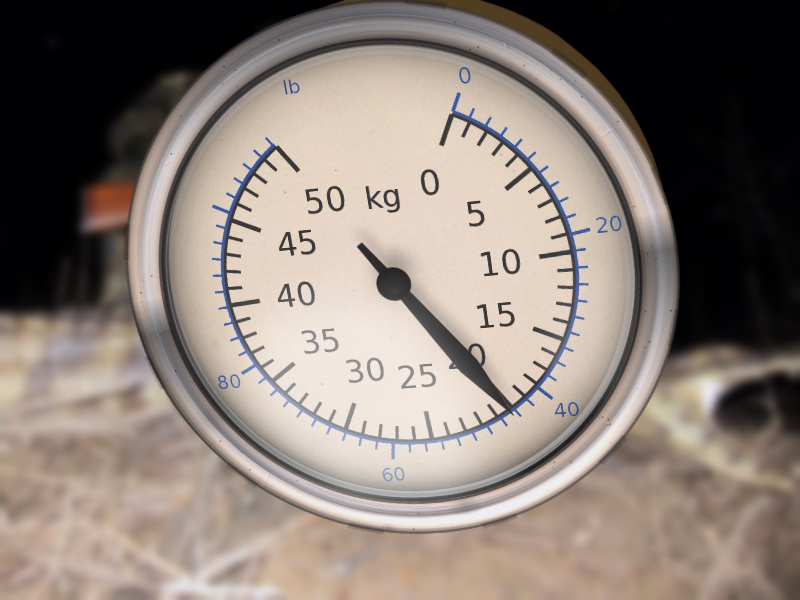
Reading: 20kg
